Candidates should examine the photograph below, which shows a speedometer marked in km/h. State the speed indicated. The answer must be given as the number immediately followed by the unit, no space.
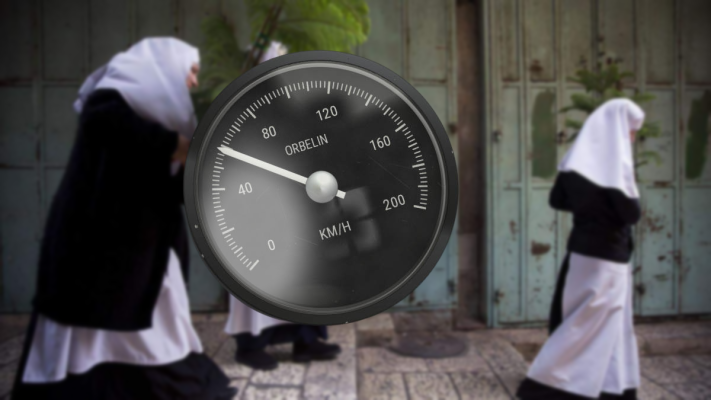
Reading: 58km/h
